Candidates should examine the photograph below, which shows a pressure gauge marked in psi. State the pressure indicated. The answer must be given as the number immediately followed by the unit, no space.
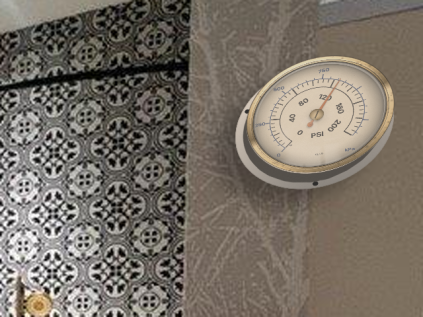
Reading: 125psi
